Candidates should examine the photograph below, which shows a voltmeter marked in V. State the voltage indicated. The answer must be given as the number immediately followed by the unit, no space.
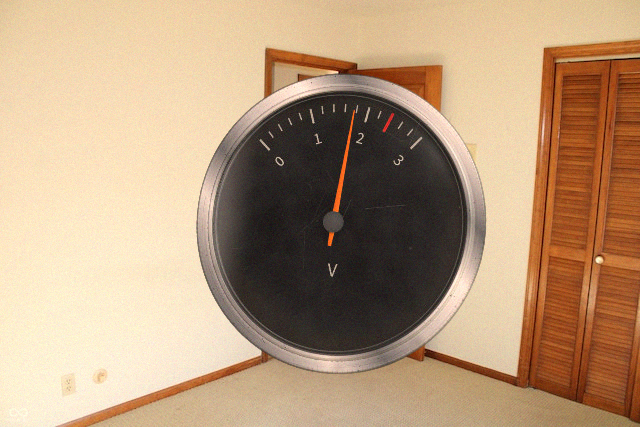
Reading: 1.8V
